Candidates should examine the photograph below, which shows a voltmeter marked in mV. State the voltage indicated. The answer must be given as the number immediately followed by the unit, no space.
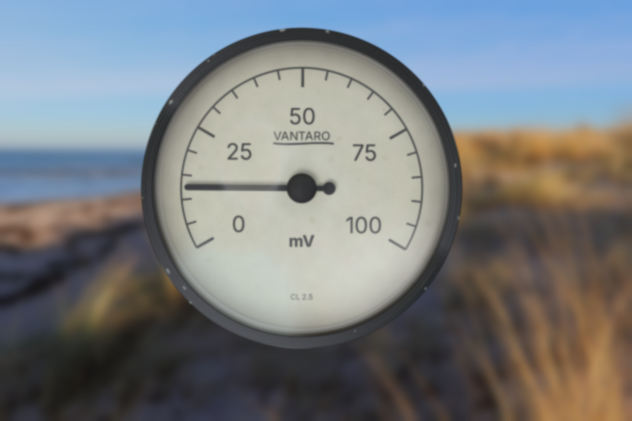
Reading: 12.5mV
